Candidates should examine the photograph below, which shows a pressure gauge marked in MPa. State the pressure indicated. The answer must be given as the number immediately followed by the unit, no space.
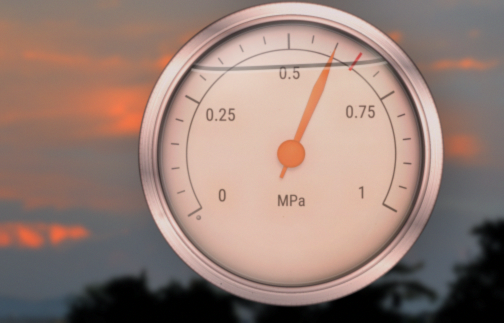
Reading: 0.6MPa
